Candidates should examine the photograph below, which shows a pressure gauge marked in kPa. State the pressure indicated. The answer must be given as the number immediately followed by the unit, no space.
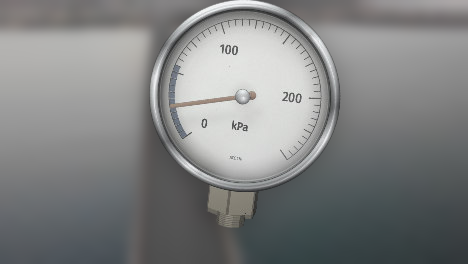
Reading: 25kPa
